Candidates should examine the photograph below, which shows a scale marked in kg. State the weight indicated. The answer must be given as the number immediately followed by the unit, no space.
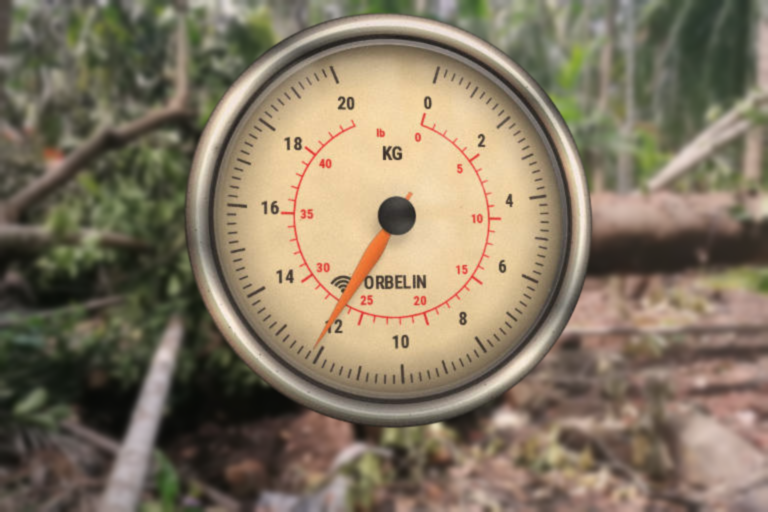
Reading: 12.2kg
